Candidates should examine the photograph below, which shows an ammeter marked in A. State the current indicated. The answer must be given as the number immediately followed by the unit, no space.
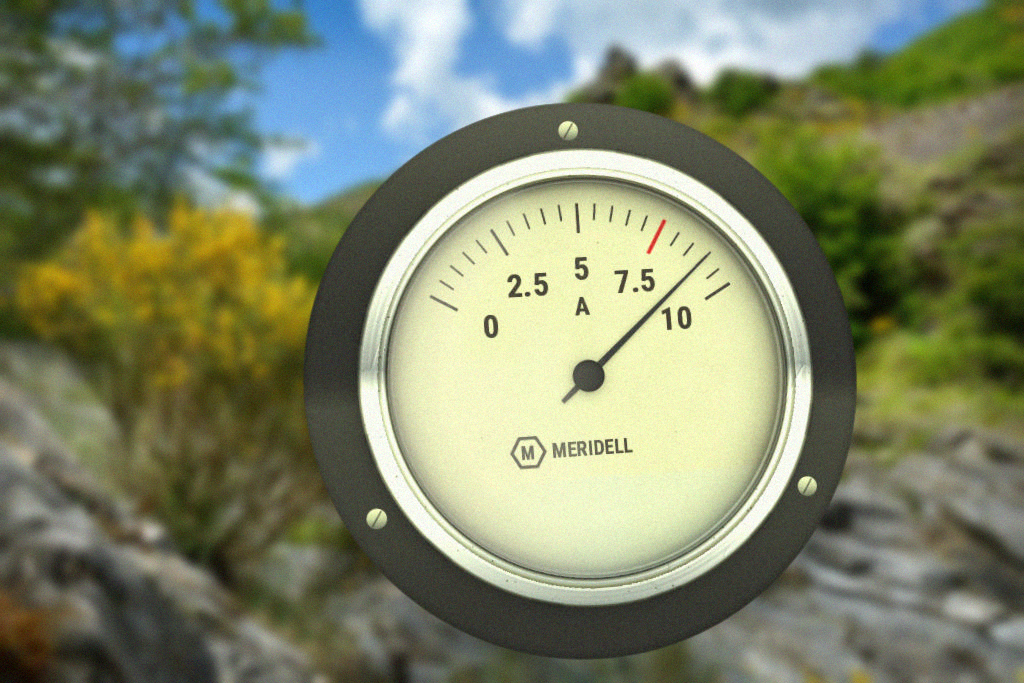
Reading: 9A
